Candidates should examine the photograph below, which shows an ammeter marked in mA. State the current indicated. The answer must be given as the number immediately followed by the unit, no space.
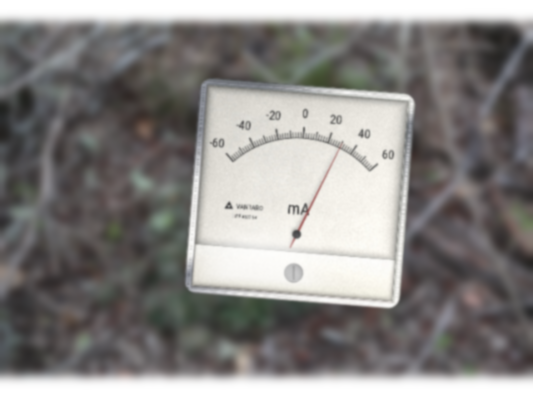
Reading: 30mA
